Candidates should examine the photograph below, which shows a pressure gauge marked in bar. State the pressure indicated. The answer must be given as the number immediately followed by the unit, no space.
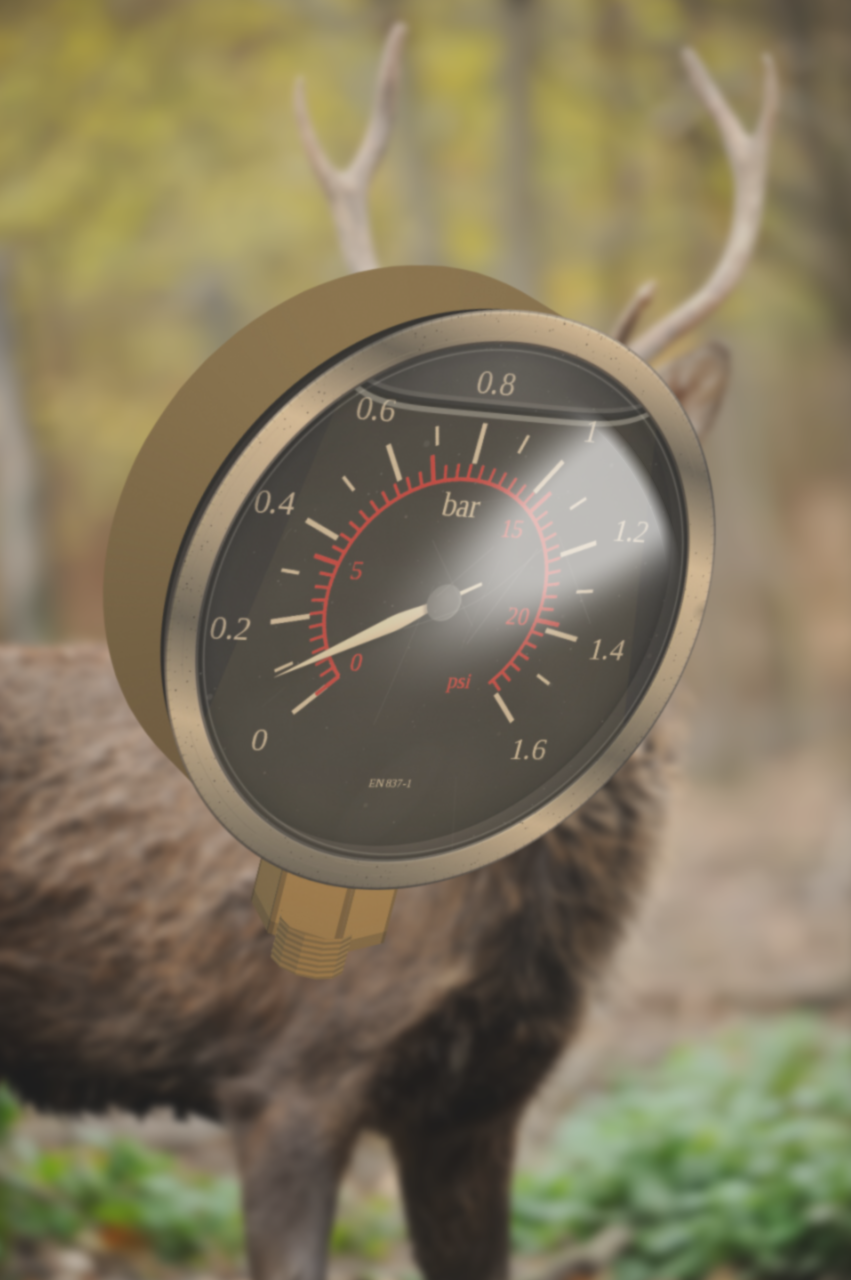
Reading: 0.1bar
